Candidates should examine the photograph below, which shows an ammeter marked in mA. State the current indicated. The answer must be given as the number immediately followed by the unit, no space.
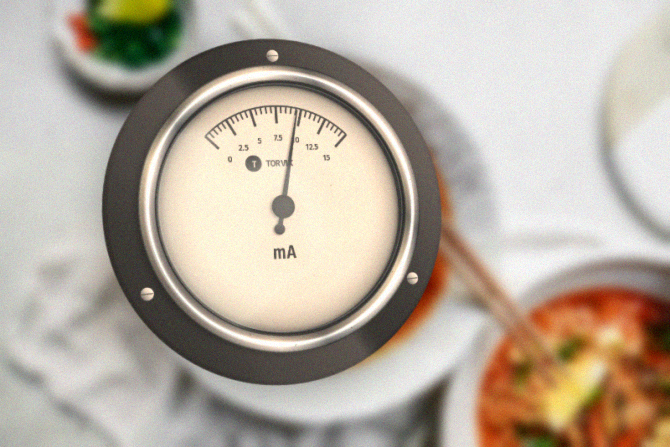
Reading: 9.5mA
